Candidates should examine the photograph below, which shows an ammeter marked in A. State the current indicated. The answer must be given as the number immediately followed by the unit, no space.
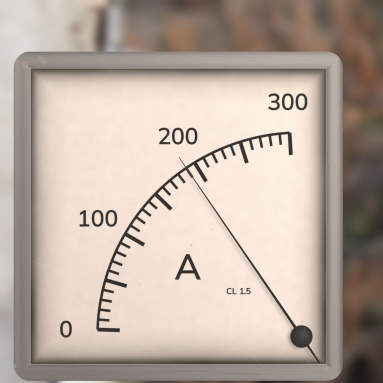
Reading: 190A
